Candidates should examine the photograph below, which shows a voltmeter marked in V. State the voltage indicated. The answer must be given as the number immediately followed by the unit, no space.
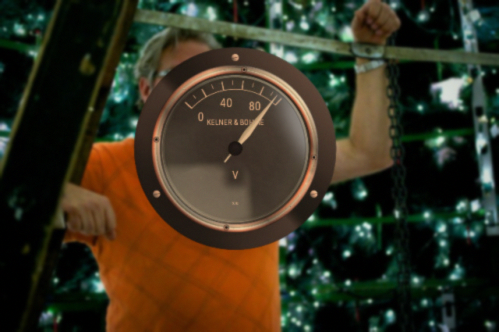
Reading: 95V
